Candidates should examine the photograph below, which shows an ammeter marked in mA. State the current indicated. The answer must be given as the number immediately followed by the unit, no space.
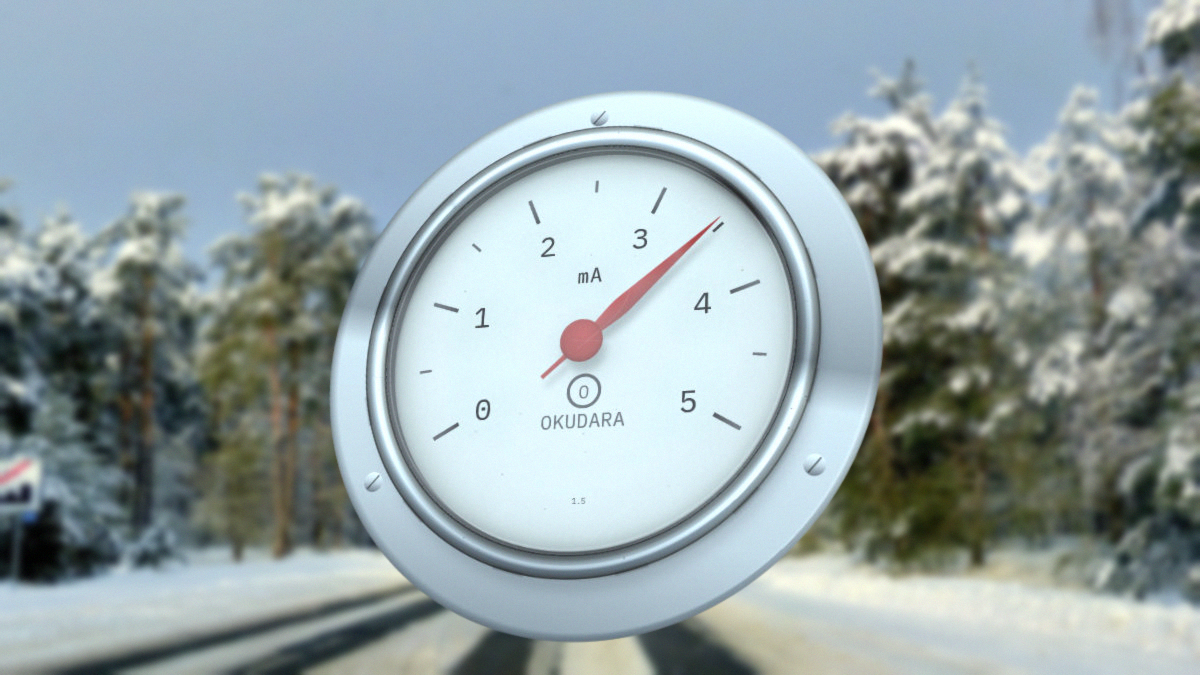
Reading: 3.5mA
